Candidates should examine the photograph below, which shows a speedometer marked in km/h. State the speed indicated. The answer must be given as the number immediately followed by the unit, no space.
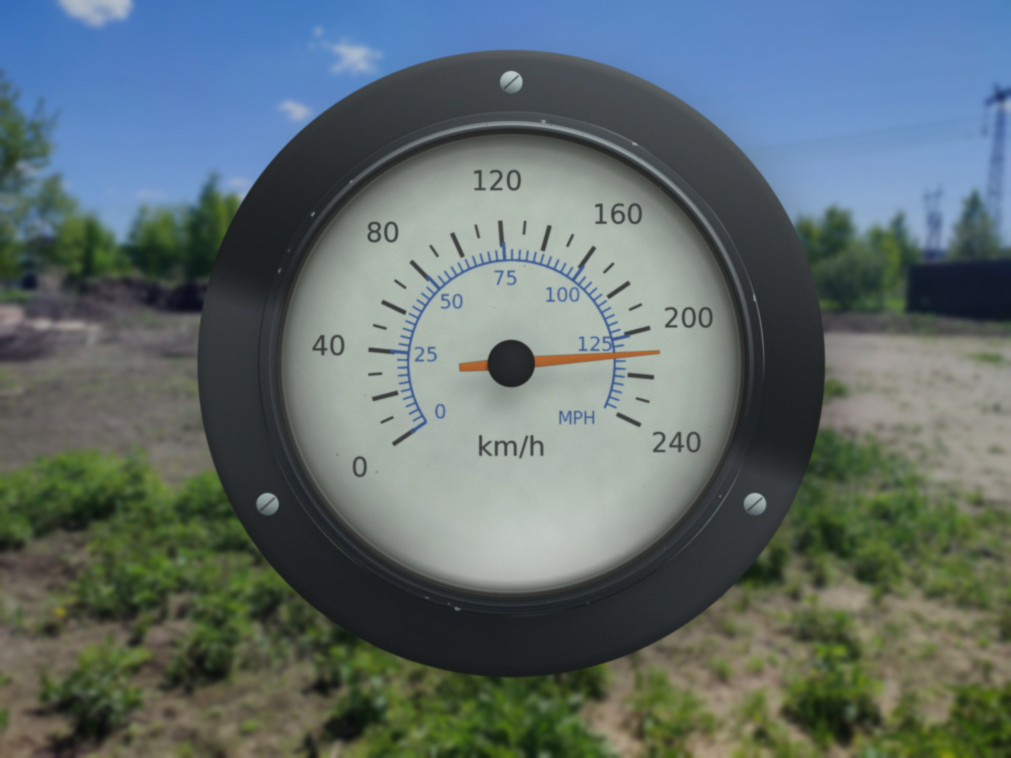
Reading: 210km/h
